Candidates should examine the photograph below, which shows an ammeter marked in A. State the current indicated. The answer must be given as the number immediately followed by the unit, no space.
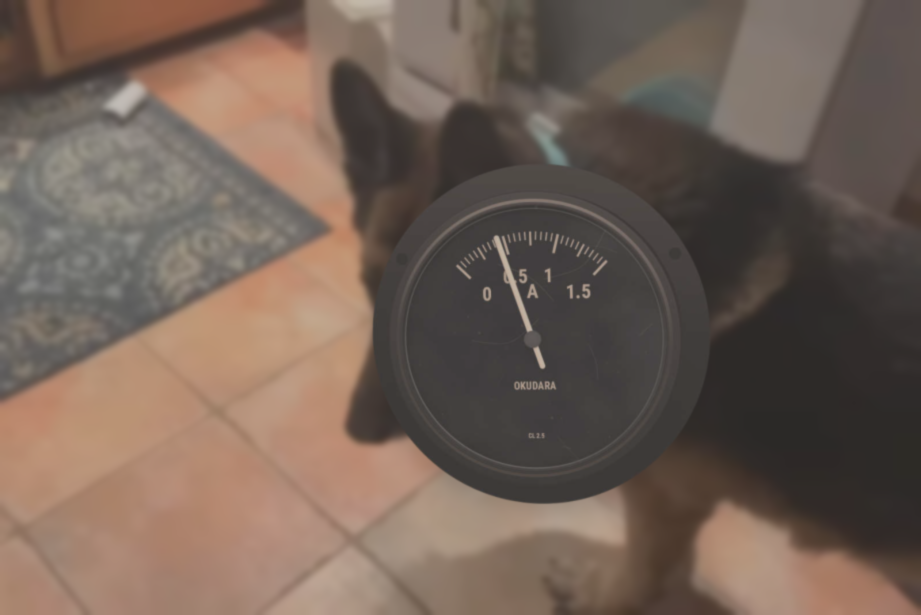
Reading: 0.45A
